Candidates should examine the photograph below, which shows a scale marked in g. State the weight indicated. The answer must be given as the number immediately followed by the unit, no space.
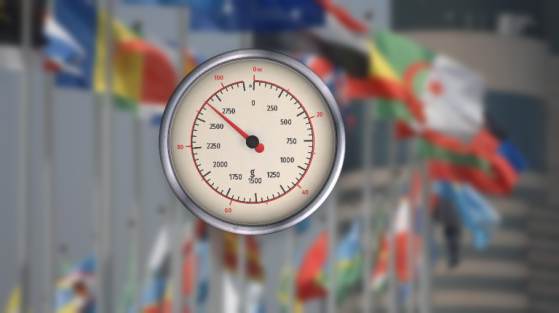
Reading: 2650g
